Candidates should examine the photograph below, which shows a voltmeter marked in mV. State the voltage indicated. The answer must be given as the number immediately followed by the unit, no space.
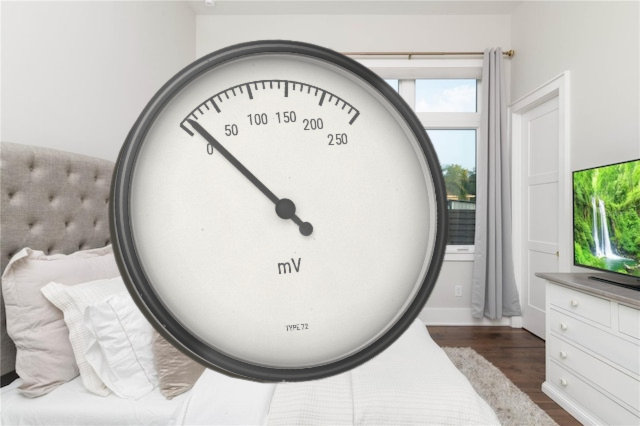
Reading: 10mV
